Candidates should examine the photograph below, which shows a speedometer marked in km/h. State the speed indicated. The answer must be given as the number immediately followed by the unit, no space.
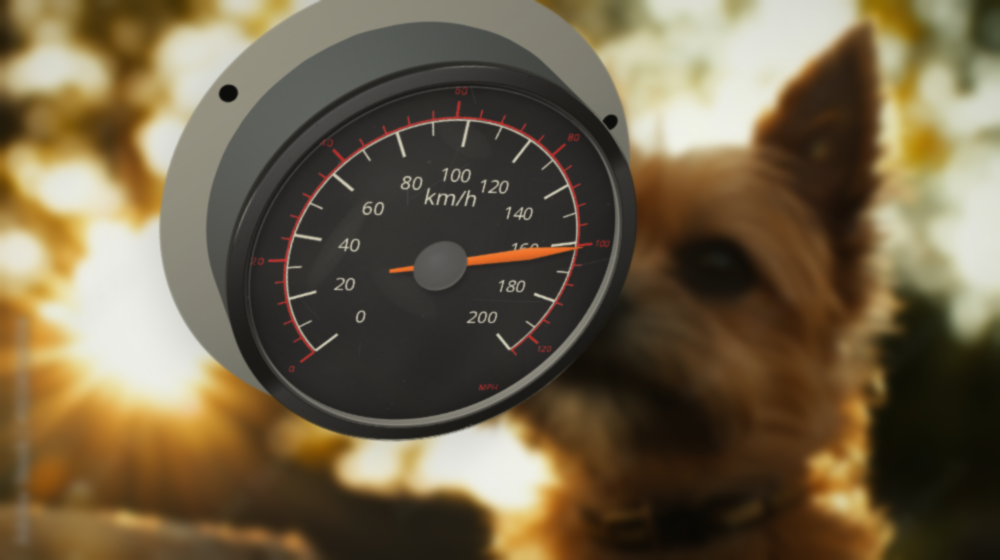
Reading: 160km/h
